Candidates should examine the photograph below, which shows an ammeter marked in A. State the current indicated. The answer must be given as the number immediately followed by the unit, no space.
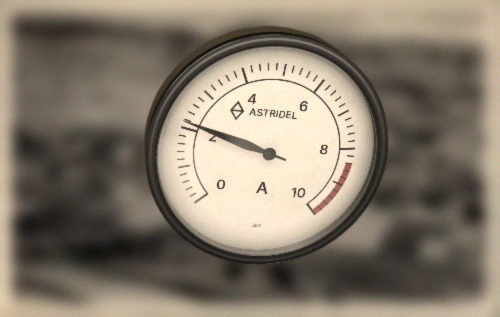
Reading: 2.2A
